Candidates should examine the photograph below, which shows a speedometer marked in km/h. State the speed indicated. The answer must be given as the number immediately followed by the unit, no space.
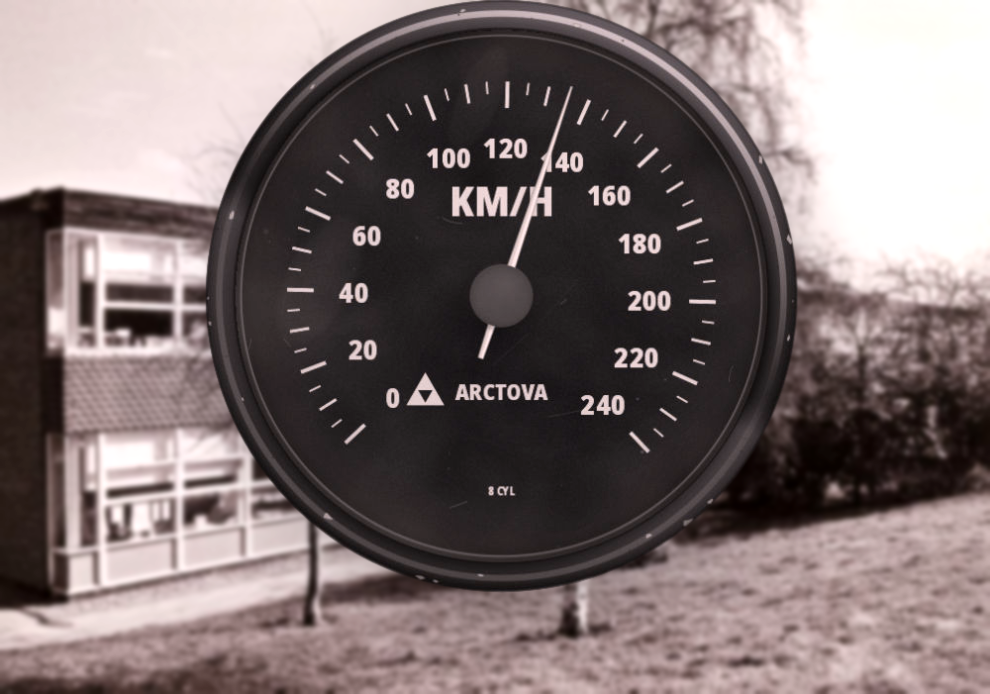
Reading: 135km/h
